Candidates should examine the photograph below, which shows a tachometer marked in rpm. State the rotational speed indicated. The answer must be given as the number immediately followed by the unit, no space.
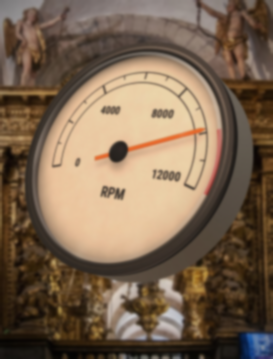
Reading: 10000rpm
